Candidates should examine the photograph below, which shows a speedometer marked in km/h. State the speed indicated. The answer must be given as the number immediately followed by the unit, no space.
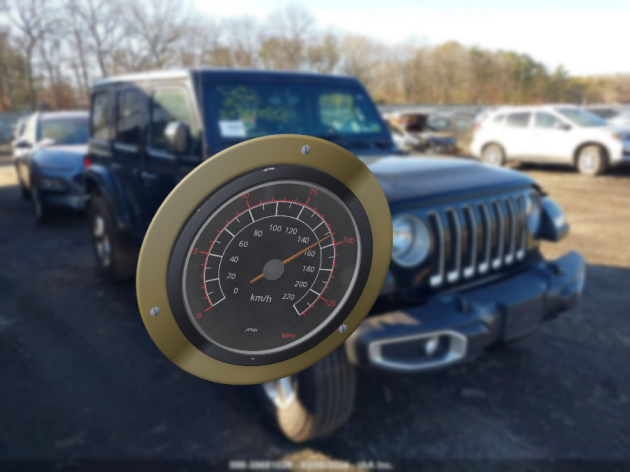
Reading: 150km/h
